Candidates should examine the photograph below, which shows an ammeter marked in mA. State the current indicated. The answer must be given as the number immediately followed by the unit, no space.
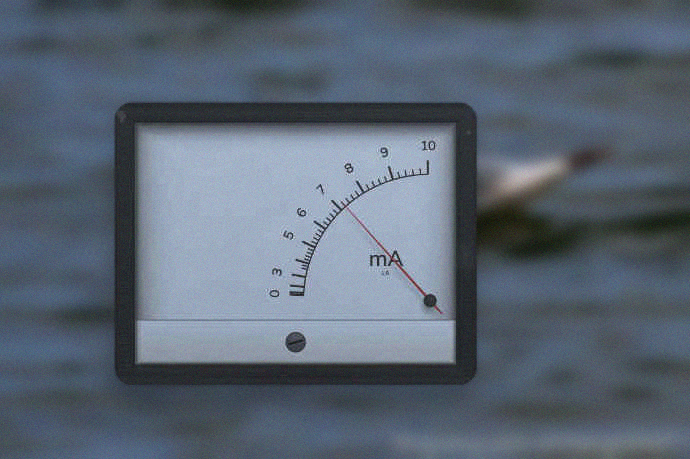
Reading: 7.2mA
